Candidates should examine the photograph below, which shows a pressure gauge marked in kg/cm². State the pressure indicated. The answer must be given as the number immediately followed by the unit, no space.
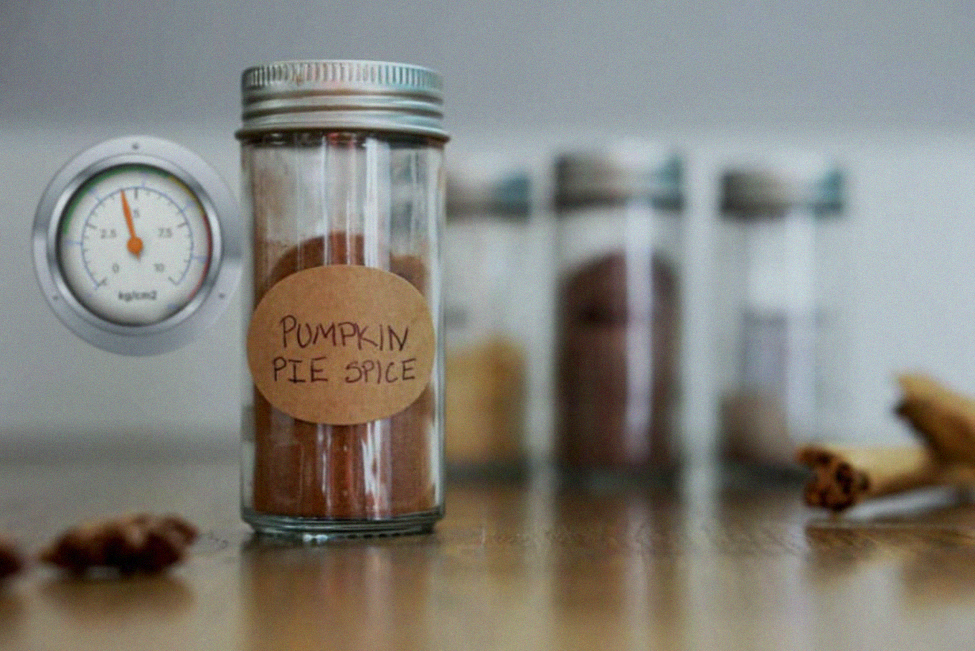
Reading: 4.5kg/cm²
